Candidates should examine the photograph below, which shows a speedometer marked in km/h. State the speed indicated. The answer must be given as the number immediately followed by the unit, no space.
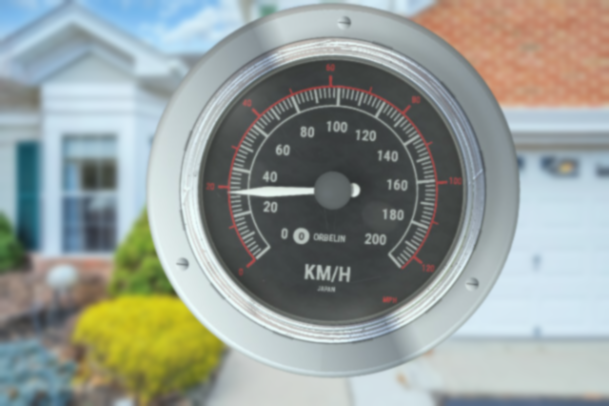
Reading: 30km/h
